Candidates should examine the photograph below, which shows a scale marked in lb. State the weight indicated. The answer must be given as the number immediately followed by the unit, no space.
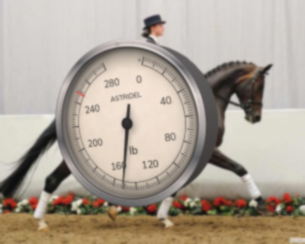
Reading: 150lb
